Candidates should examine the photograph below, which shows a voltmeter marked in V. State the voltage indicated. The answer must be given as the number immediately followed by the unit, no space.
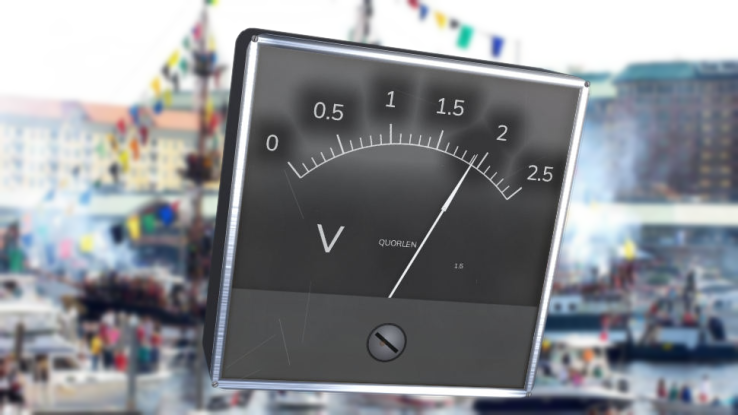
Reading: 1.9V
